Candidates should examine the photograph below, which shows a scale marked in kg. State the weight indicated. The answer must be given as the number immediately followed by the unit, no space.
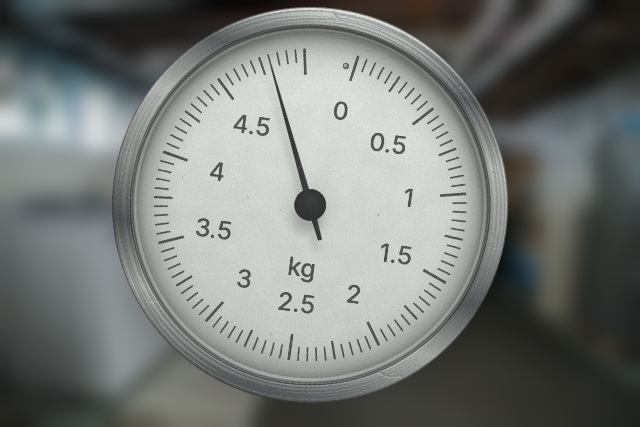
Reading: 4.8kg
